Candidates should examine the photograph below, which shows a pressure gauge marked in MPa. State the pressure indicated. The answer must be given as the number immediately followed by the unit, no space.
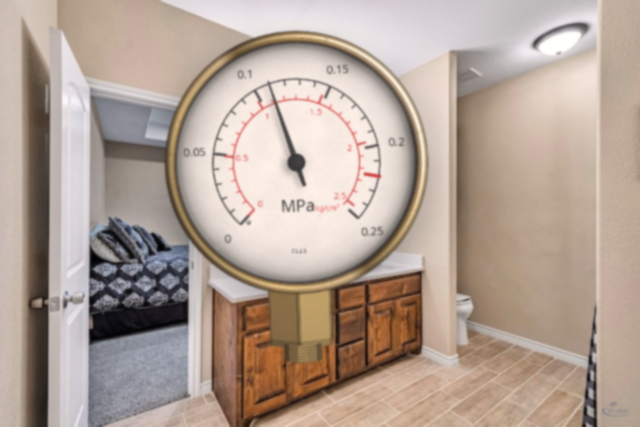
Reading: 0.11MPa
